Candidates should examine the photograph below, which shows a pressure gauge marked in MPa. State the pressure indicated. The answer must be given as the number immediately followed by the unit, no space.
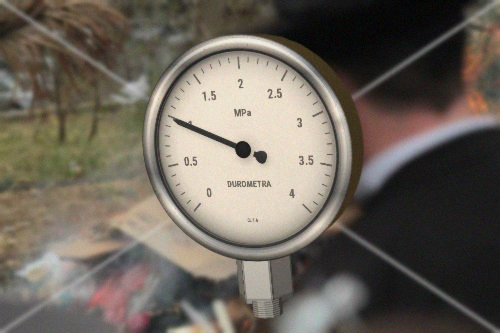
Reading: 1MPa
